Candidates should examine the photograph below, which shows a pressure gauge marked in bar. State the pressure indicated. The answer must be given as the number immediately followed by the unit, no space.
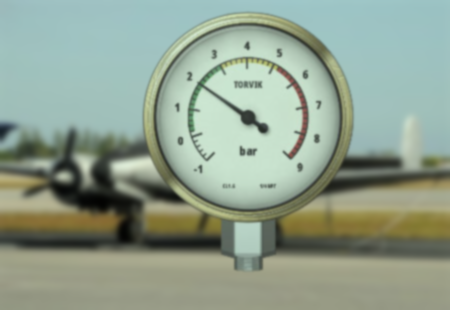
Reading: 2bar
